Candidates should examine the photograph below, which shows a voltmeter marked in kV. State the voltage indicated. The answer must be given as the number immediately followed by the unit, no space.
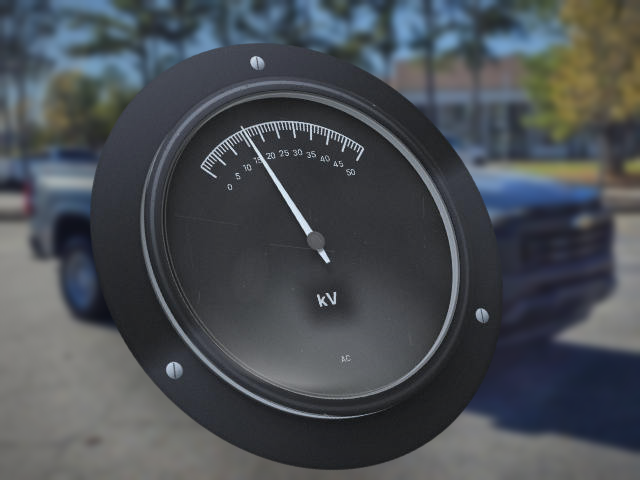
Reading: 15kV
